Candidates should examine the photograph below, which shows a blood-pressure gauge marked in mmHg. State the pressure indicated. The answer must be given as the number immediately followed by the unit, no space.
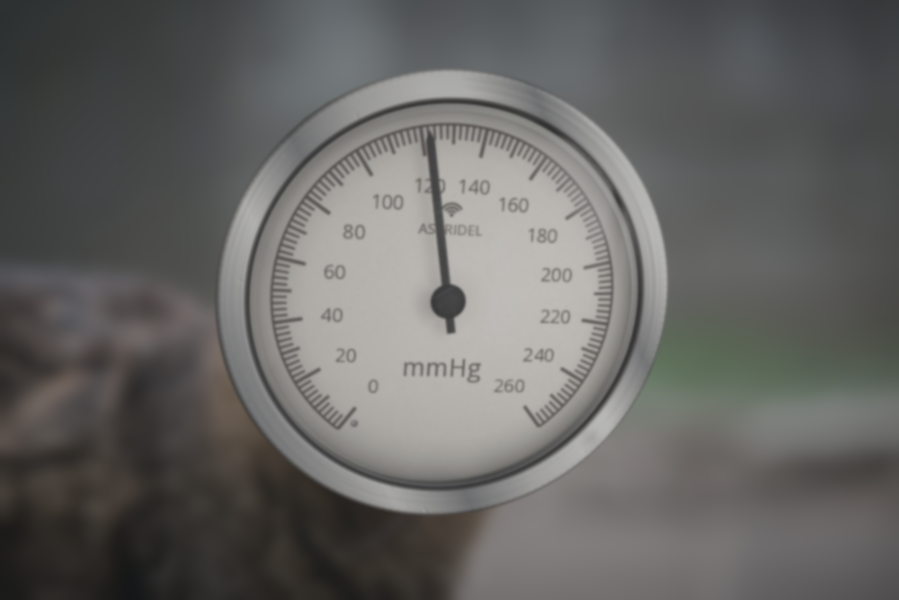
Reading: 122mmHg
